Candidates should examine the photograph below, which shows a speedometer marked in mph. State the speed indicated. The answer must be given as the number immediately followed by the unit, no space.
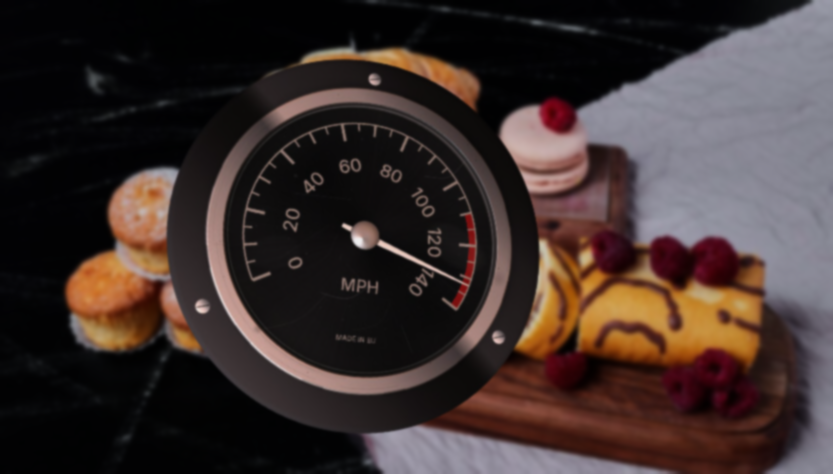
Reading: 132.5mph
